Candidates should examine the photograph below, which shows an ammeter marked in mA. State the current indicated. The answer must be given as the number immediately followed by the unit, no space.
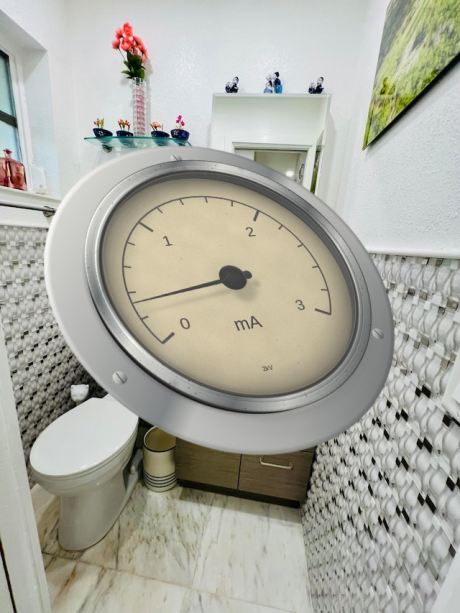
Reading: 0.3mA
